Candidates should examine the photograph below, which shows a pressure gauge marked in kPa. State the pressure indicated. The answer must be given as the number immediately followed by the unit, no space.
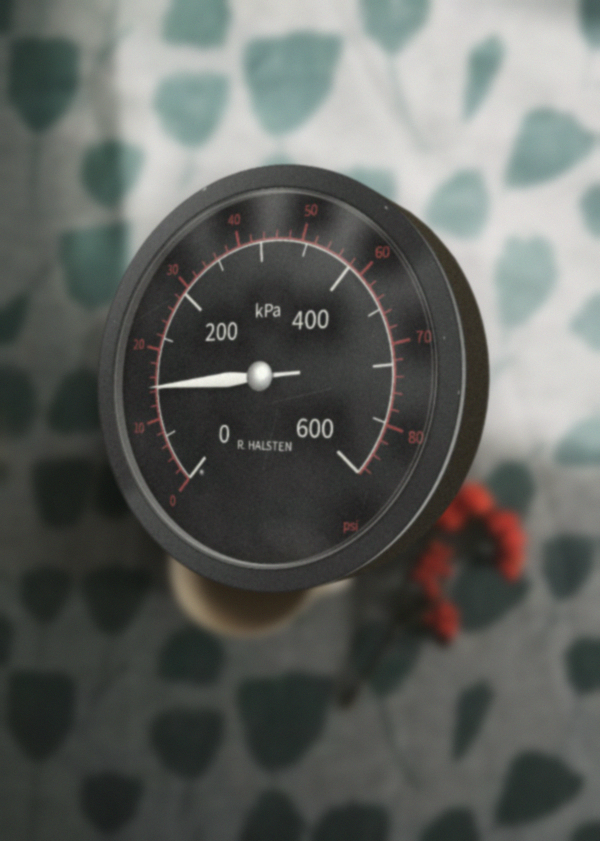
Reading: 100kPa
